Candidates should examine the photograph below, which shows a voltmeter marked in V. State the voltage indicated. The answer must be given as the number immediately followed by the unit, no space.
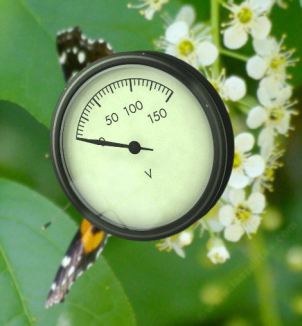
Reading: 0V
